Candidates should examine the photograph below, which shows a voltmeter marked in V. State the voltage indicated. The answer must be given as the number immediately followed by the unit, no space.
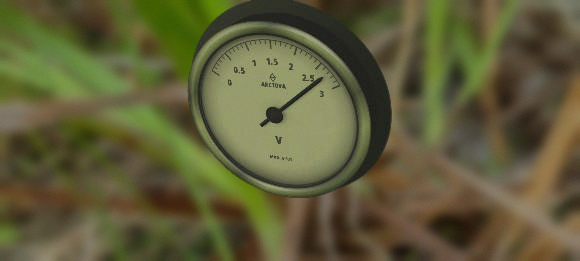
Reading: 2.7V
